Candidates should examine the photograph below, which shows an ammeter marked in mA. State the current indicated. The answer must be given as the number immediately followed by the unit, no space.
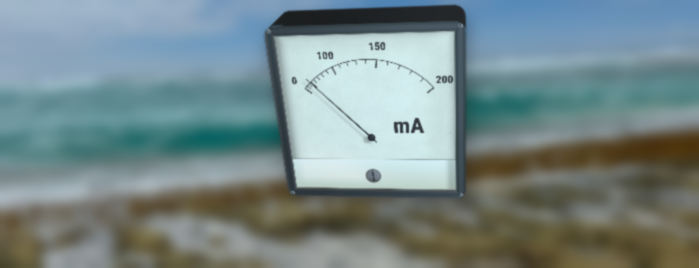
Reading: 50mA
